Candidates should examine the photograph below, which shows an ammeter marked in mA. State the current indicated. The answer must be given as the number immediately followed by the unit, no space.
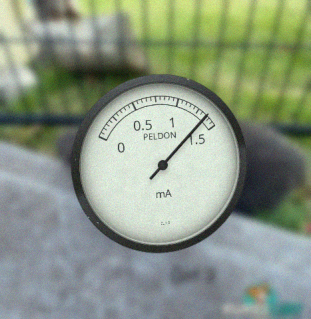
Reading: 1.35mA
